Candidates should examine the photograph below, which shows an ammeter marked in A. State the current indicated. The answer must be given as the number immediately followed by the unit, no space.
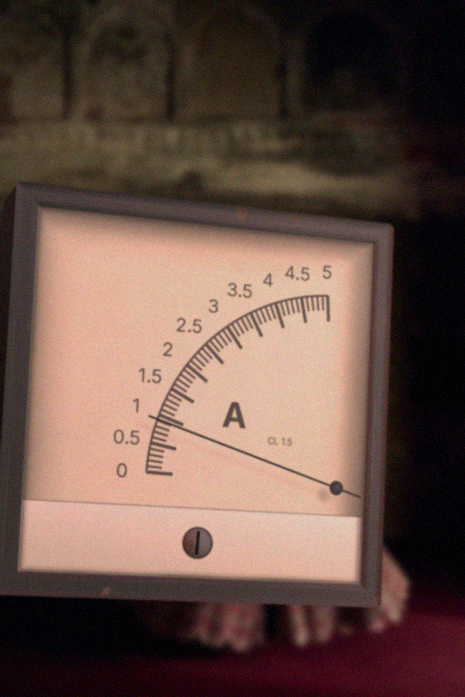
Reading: 0.9A
